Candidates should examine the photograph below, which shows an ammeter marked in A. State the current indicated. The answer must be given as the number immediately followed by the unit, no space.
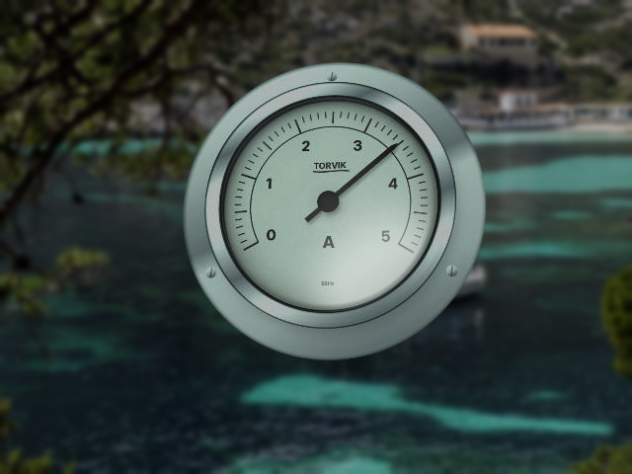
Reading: 3.5A
